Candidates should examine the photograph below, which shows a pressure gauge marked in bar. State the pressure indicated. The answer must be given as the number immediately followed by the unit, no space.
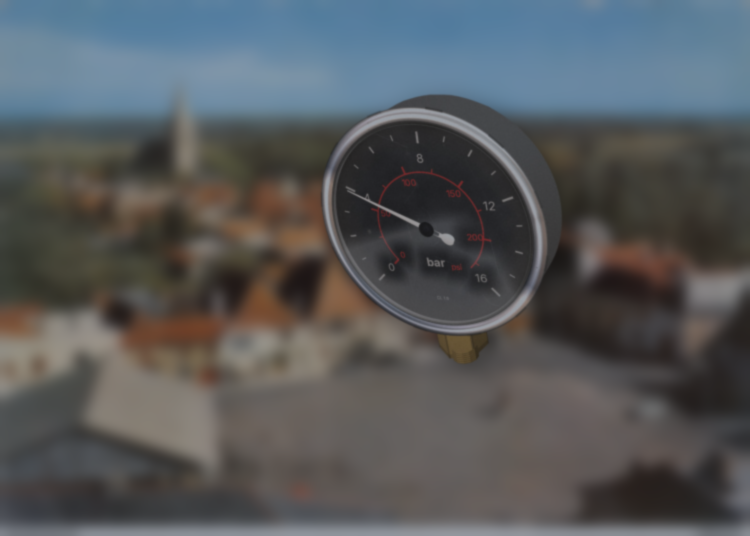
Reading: 4bar
